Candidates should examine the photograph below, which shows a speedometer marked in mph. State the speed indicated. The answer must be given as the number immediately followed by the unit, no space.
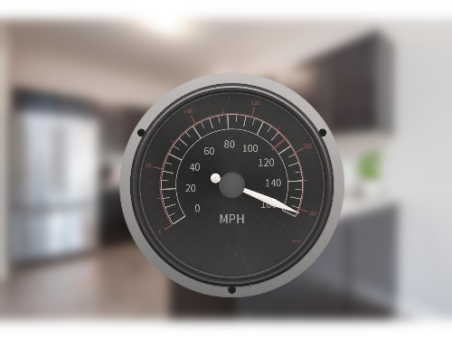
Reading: 157.5mph
